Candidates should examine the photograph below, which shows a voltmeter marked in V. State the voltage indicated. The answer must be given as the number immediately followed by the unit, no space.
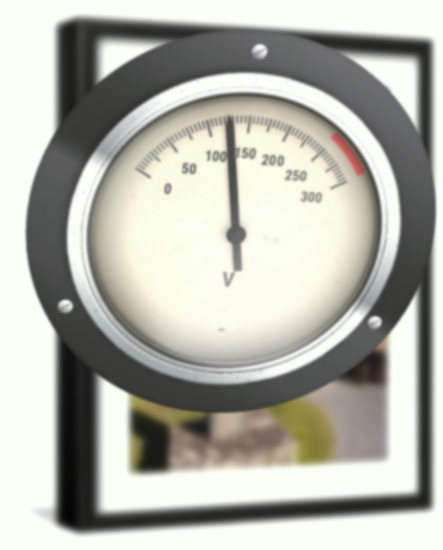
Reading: 125V
